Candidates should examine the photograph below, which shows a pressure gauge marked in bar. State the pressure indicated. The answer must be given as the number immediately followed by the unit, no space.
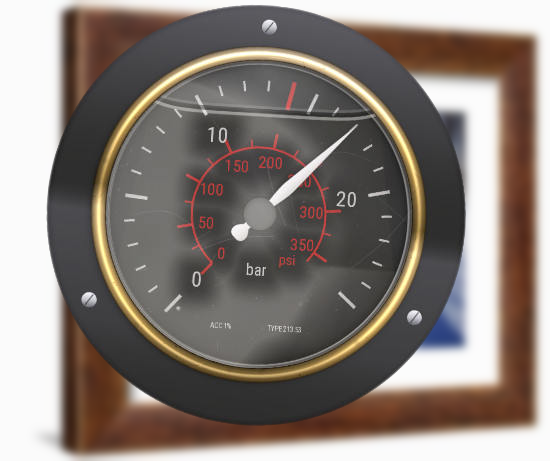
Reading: 17bar
